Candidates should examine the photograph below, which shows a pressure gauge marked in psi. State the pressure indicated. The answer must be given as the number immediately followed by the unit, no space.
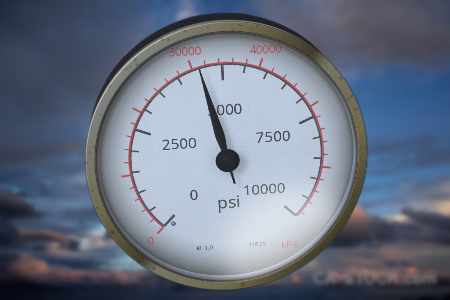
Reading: 4500psi
